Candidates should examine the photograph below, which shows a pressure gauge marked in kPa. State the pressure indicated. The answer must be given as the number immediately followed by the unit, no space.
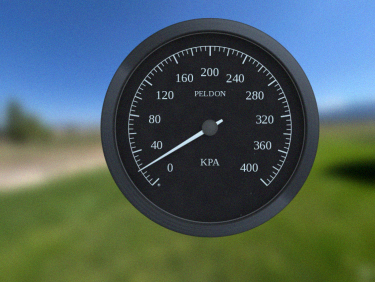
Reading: 20kPa
